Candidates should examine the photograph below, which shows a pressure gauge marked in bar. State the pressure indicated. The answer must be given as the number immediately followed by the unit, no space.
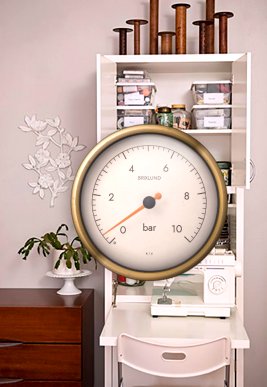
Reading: 0.4bar
